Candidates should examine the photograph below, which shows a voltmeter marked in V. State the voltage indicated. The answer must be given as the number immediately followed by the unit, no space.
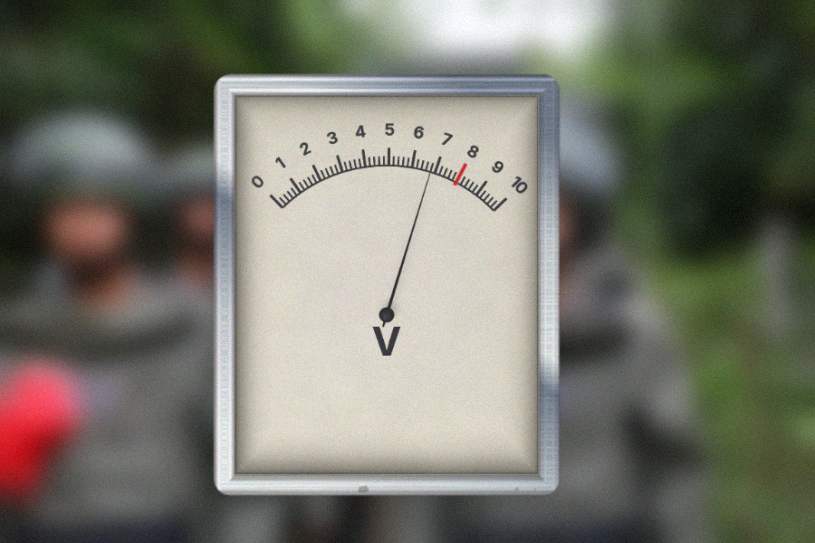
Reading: 6.8V
